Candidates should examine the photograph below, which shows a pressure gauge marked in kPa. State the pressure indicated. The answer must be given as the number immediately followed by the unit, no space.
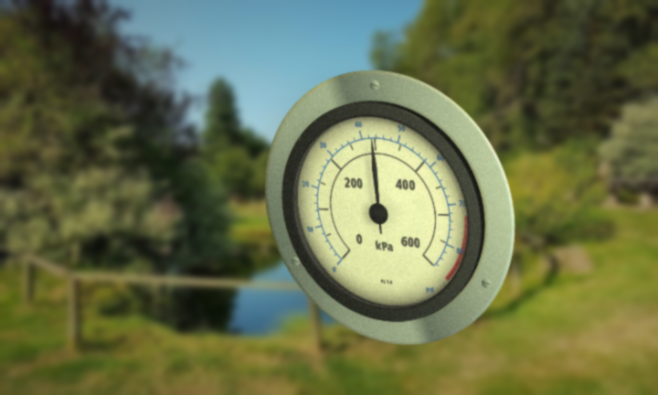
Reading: 300kPa
